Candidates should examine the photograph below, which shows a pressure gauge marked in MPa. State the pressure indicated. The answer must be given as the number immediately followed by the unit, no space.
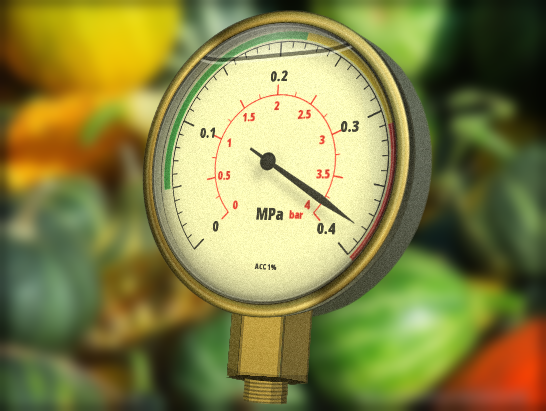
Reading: 0.38MPa
